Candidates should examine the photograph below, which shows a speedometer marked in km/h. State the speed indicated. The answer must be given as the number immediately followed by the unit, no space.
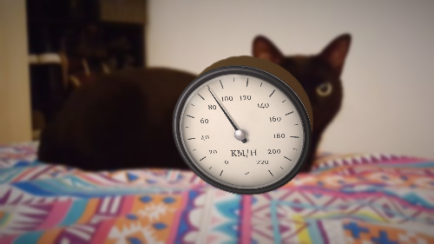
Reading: 90km/h
